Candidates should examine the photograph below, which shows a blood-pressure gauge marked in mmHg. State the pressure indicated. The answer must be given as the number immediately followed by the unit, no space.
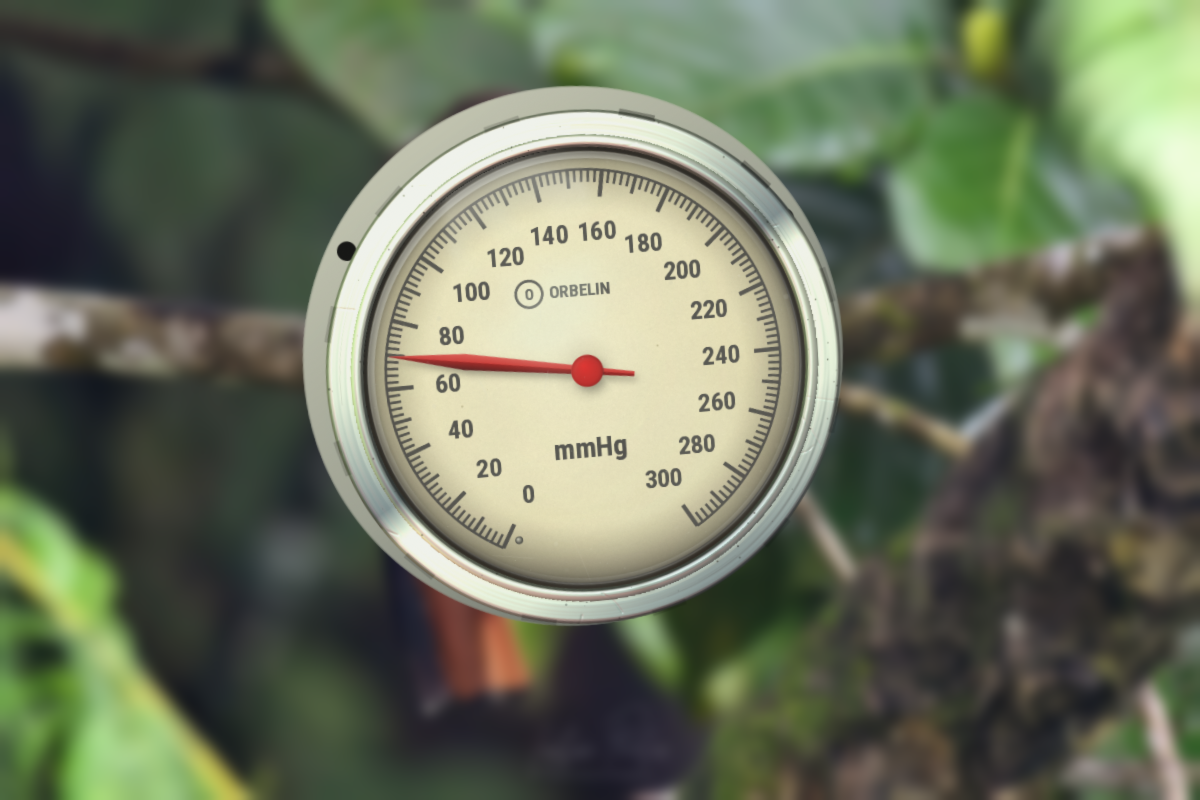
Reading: 70mmHg
